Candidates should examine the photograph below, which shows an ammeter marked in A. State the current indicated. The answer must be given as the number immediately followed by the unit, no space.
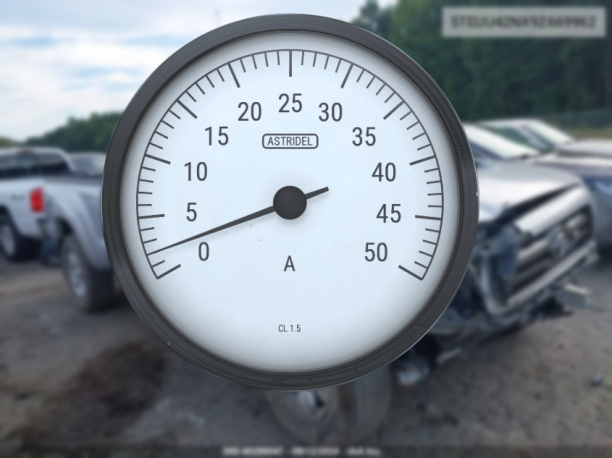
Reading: 2A
